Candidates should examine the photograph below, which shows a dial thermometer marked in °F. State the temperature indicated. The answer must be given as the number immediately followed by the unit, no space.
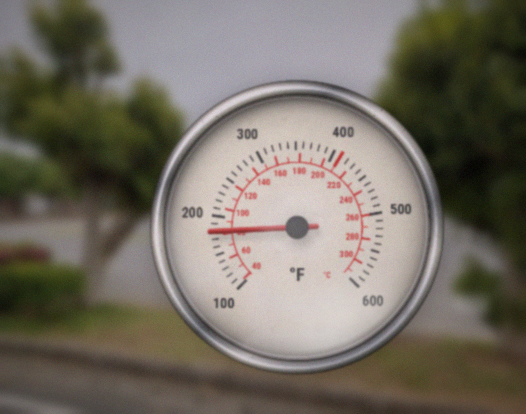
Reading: 180°F
